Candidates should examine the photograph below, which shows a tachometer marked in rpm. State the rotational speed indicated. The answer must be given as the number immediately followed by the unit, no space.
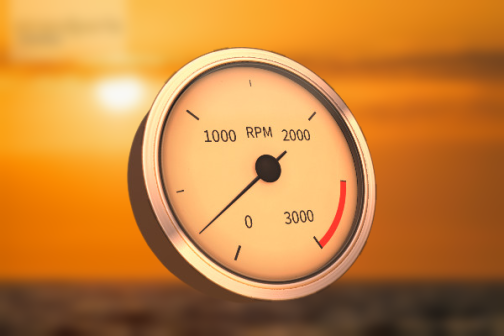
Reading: 250rpm
